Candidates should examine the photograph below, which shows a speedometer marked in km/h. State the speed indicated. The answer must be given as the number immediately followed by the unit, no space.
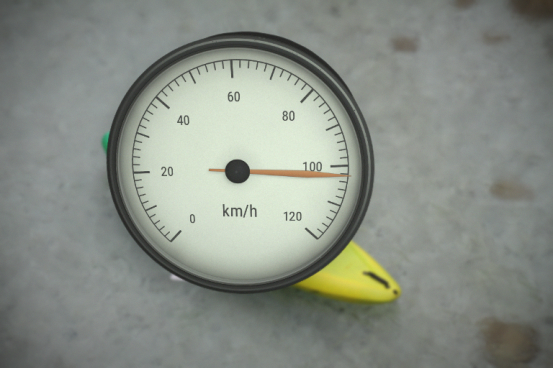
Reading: 102km/h
